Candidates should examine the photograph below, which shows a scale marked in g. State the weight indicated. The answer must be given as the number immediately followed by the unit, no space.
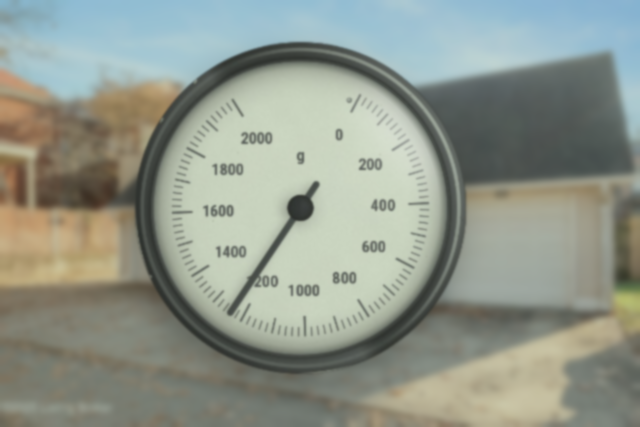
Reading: 1240g
